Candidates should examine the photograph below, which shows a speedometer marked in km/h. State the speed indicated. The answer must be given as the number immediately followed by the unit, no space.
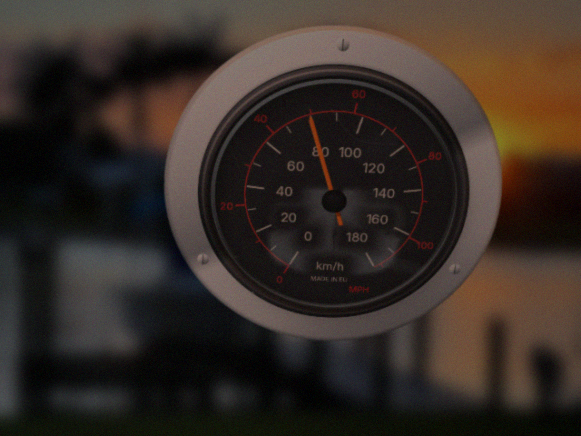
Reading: 80km/h
